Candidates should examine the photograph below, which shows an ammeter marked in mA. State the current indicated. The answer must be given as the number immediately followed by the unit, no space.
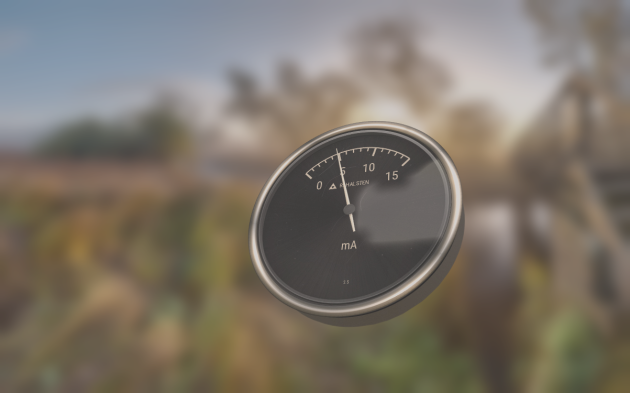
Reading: 5mA
